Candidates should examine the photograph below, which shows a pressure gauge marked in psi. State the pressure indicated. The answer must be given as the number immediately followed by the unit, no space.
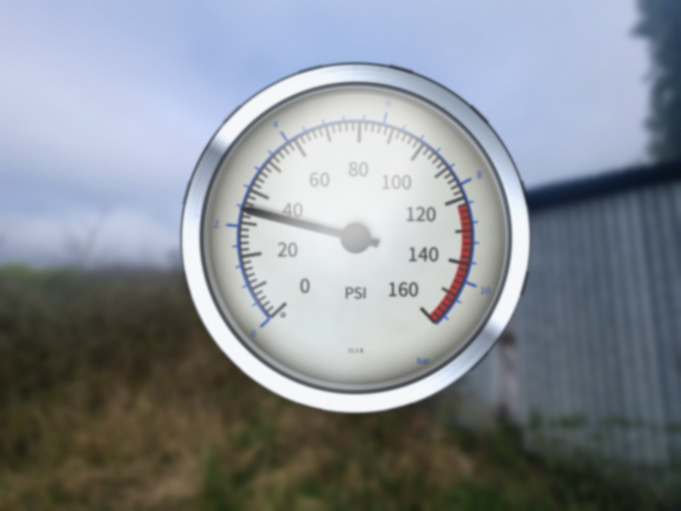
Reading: 34psi
